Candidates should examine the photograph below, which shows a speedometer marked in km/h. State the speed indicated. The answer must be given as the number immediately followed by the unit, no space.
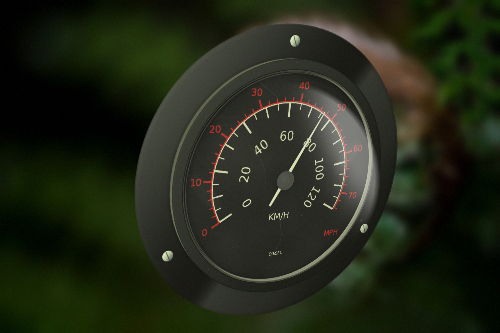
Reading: 75km/h
